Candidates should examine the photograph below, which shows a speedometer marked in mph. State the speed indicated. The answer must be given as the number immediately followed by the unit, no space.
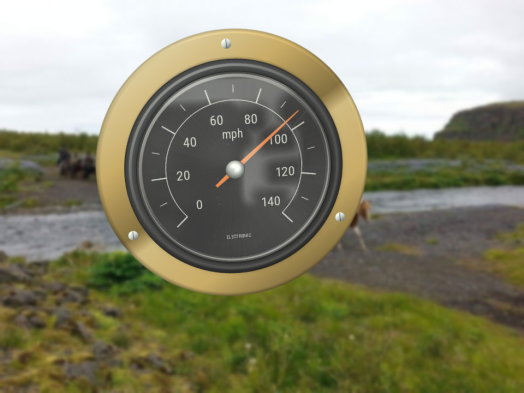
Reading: 95mph
